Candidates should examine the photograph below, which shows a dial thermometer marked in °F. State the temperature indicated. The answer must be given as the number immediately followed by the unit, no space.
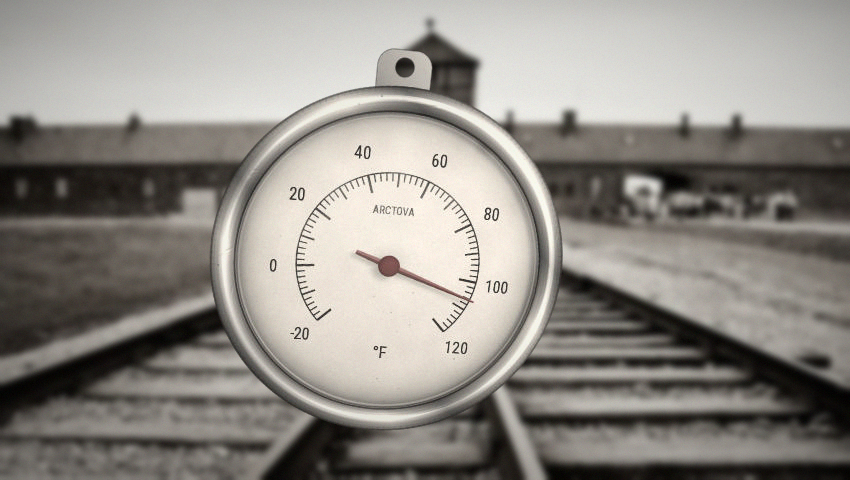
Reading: 106°F
